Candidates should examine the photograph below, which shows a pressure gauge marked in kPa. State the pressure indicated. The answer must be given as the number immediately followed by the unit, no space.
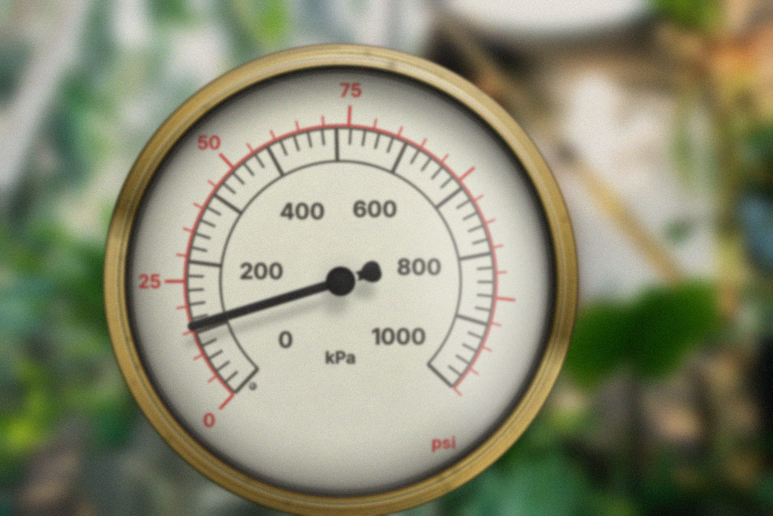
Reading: 110kPa
